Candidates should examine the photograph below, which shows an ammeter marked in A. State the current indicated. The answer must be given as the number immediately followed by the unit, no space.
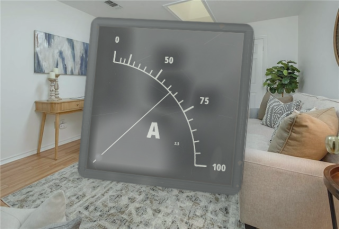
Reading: 62.5A
